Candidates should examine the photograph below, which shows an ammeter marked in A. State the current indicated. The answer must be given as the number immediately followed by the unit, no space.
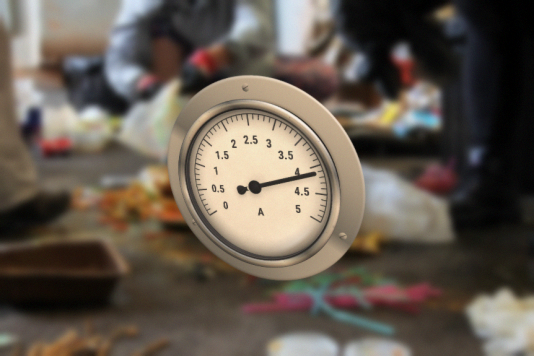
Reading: 4.1A
